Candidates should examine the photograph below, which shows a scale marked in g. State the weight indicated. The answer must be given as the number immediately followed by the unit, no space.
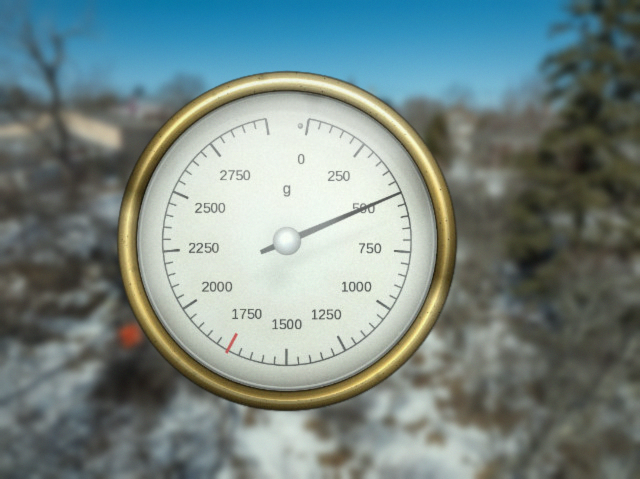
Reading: 500g
